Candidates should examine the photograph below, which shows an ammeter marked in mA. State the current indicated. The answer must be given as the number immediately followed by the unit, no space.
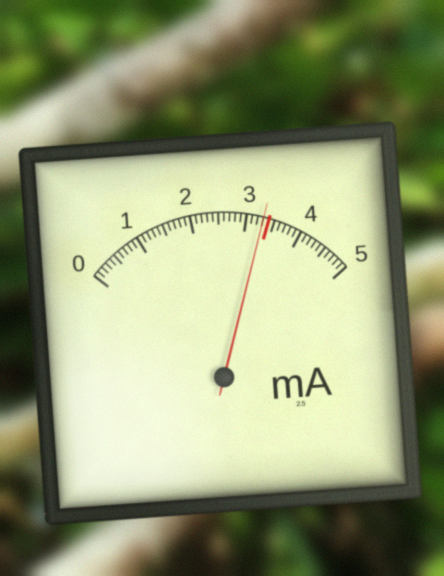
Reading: 3.3mA
